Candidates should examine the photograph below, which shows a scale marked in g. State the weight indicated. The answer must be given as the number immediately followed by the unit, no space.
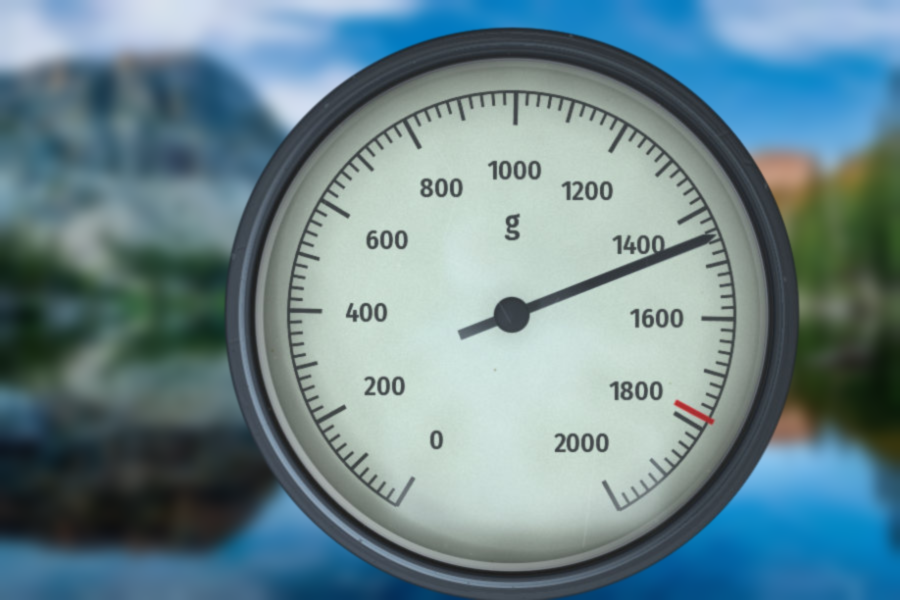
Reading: 1450g
